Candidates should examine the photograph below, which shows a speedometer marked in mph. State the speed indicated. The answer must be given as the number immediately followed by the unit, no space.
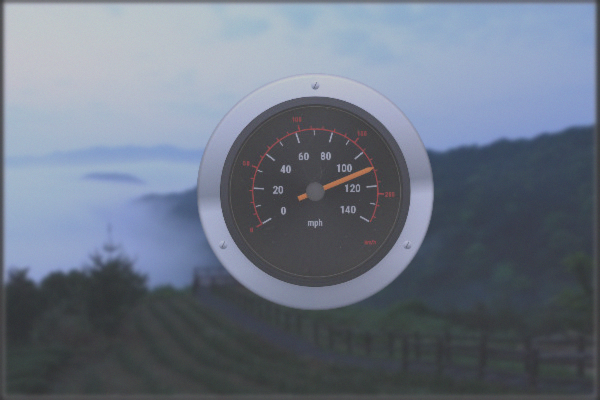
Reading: 110mph
